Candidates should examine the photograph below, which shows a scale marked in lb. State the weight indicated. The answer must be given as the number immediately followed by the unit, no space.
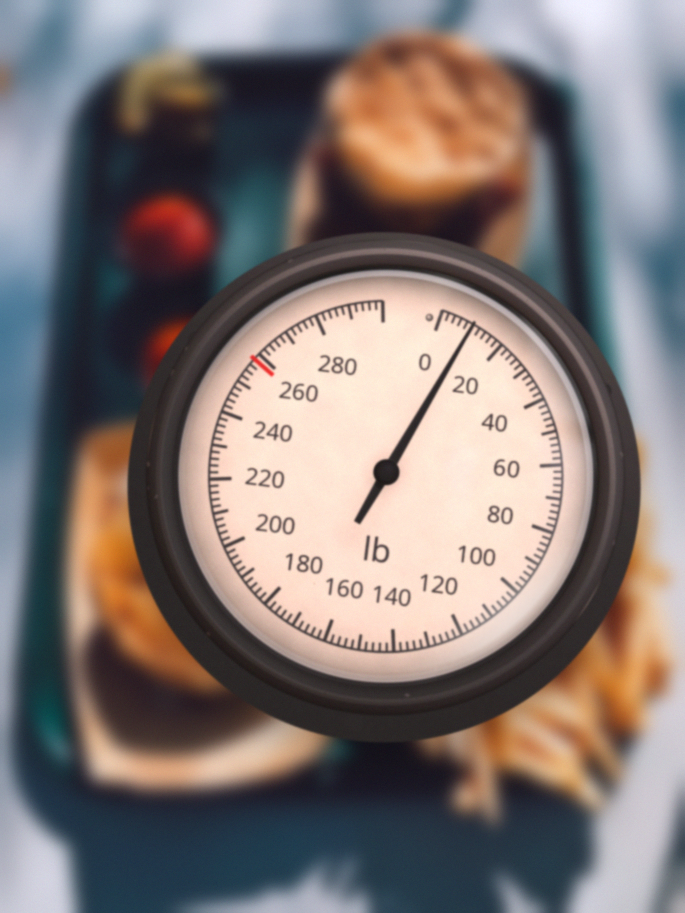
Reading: 10lb
